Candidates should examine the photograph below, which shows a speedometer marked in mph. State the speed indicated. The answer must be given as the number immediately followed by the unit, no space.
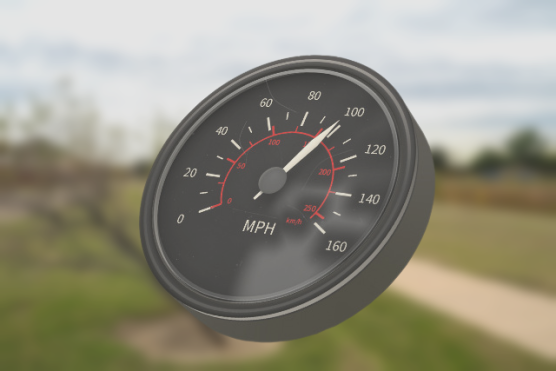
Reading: 100mph
